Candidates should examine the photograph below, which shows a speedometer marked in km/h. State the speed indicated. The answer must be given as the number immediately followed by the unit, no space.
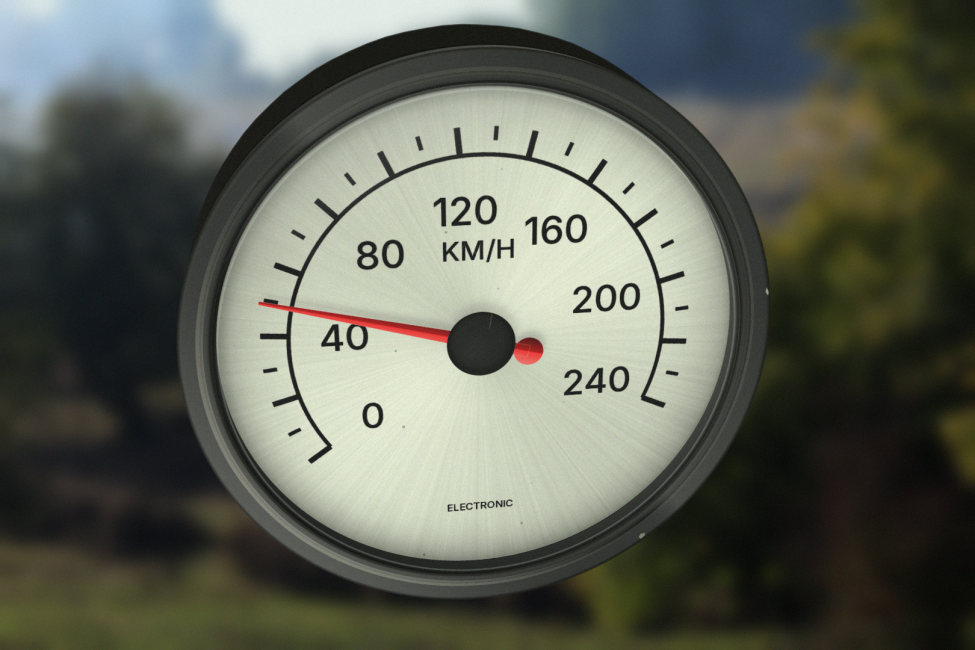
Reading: 50km/h
